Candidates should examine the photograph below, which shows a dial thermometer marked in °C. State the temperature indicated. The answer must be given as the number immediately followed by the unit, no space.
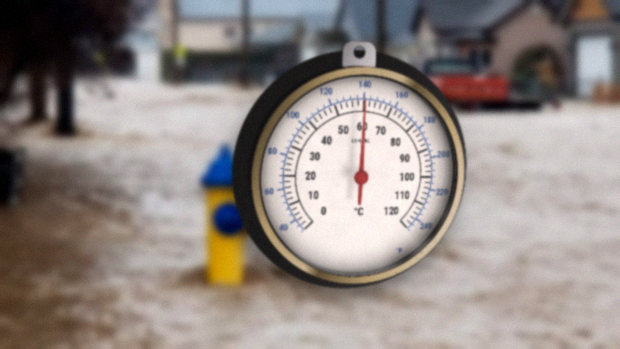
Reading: 60°C
